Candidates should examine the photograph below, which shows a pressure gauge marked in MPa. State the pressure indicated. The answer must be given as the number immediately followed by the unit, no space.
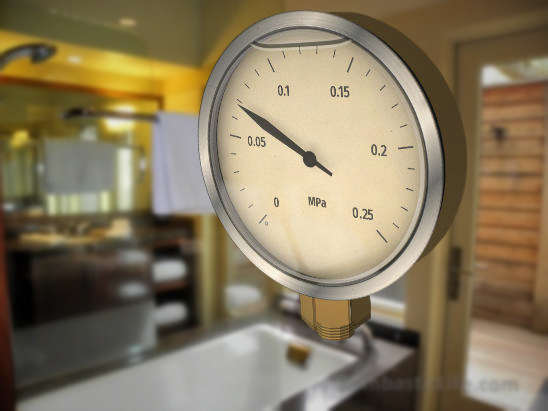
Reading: 0.07MPa
